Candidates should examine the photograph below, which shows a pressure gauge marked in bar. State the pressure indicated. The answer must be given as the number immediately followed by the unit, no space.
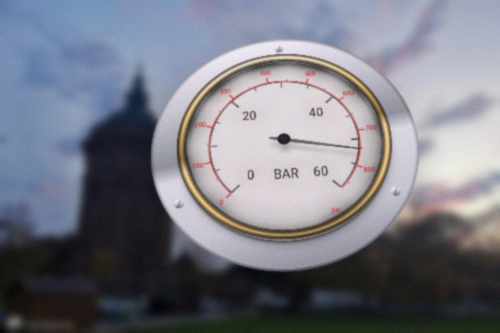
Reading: 52.5bar
